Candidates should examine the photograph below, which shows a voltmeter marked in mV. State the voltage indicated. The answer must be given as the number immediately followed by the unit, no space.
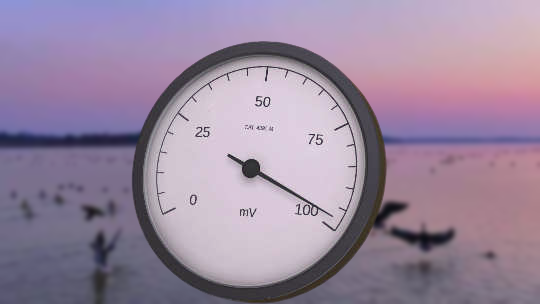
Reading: 97.5mV
